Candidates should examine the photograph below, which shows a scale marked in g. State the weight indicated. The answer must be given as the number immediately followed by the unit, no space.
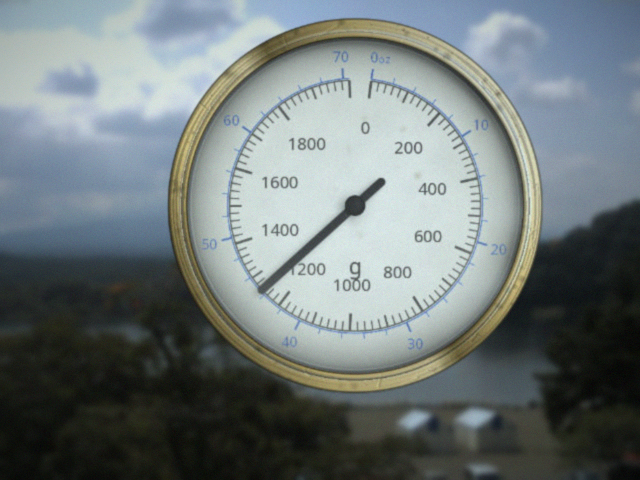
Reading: 1260g
